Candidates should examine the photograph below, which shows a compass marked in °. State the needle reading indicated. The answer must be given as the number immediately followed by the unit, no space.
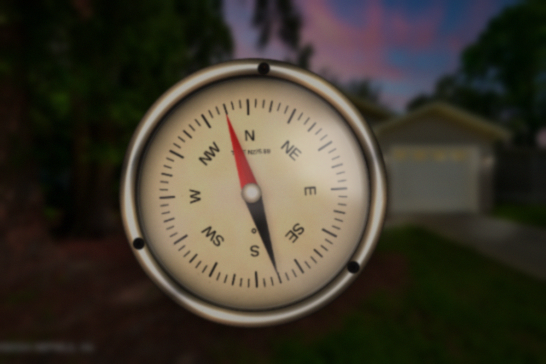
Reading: 345°
